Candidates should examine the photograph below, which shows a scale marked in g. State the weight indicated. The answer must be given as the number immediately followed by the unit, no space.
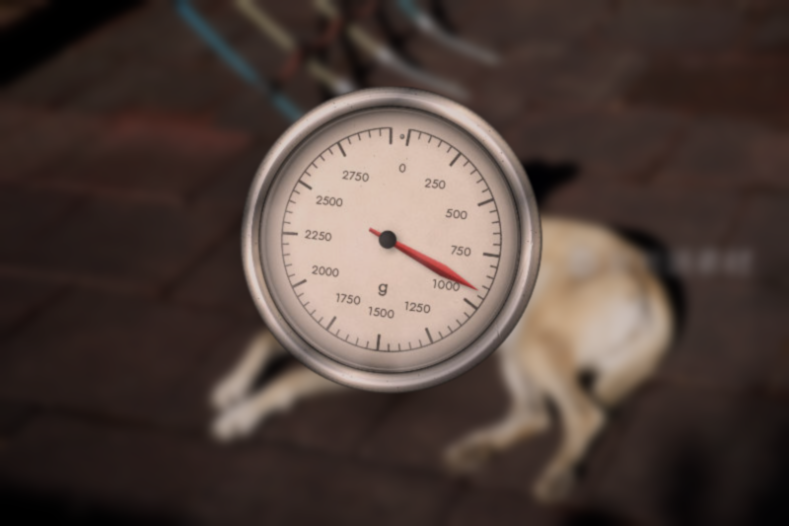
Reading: 925g
